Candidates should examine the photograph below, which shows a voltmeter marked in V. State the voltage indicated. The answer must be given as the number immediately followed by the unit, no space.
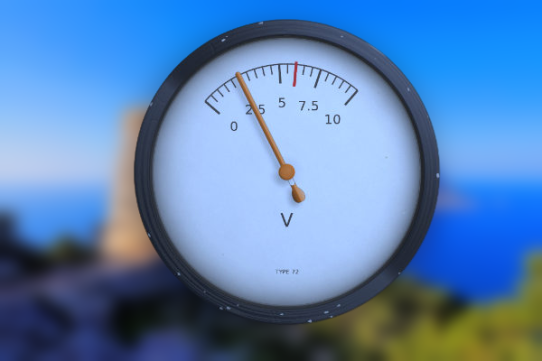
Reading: 2.5V
